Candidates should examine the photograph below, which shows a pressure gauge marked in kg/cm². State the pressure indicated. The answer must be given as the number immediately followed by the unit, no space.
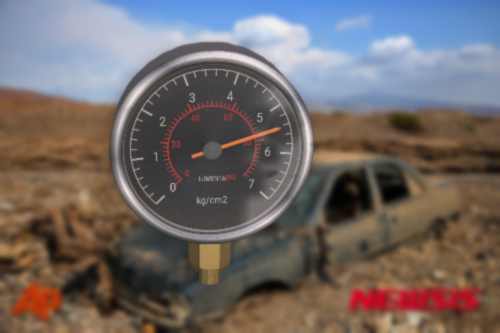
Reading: 5.4kg/cm²
